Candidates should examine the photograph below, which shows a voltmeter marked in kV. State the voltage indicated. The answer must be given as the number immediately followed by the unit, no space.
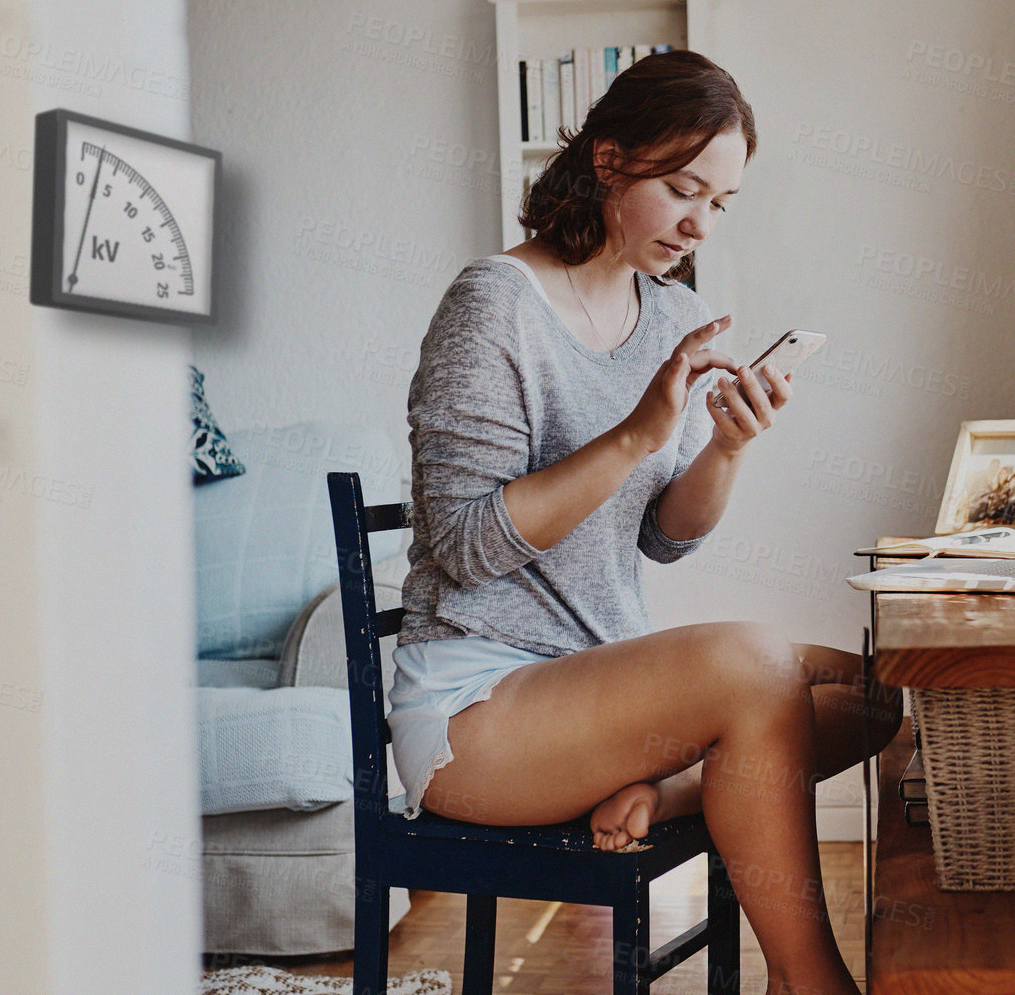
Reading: 2.5kV
